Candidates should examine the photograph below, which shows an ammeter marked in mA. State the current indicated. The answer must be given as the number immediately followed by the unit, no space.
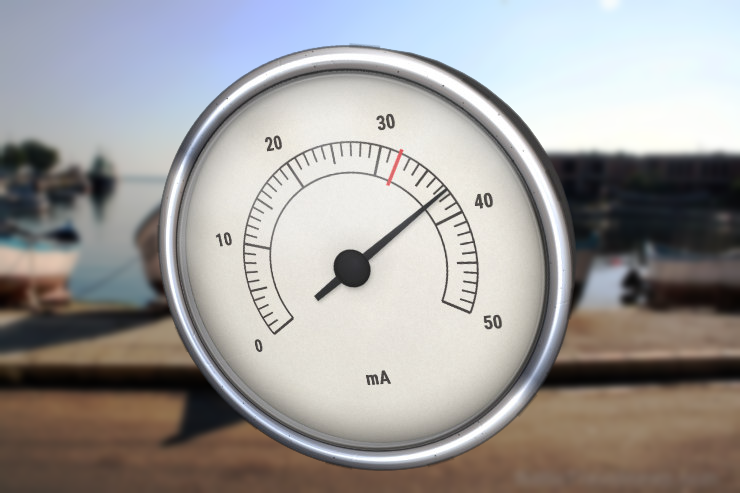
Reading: 37.5mA
